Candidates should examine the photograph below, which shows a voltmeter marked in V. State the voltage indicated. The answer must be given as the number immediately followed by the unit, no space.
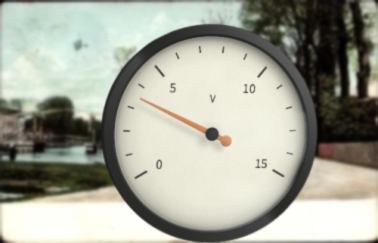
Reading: 3.5V
